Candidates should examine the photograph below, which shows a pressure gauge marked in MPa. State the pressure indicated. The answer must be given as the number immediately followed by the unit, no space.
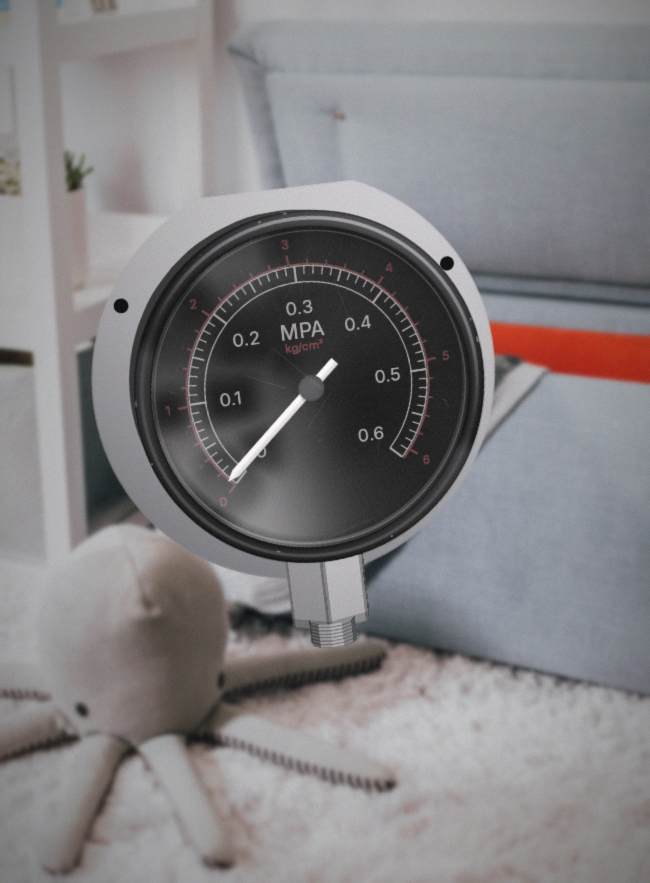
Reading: 0.01MPa
